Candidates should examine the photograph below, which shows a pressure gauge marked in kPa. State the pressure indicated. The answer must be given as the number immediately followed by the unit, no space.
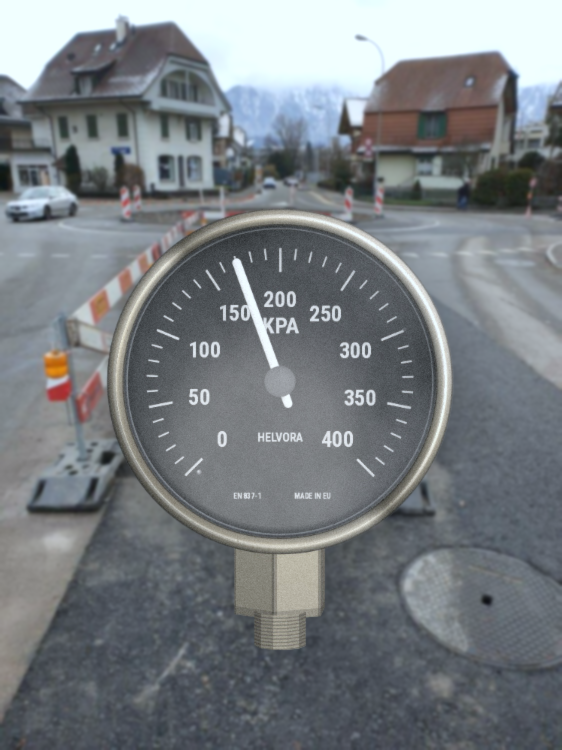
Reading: 170kPa
